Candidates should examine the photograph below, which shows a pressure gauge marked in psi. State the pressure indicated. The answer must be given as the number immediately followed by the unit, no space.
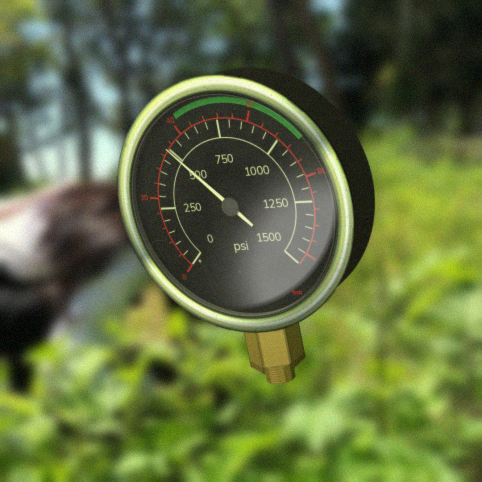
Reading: 500psi
